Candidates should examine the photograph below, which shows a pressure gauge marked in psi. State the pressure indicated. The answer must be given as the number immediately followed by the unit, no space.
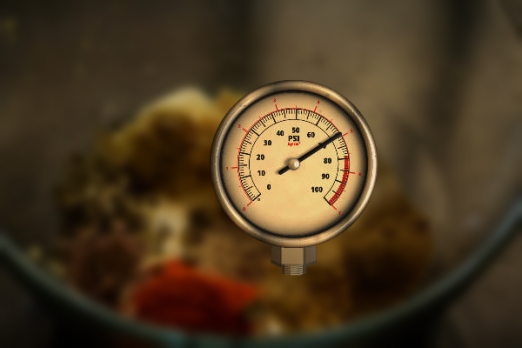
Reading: 70psi
